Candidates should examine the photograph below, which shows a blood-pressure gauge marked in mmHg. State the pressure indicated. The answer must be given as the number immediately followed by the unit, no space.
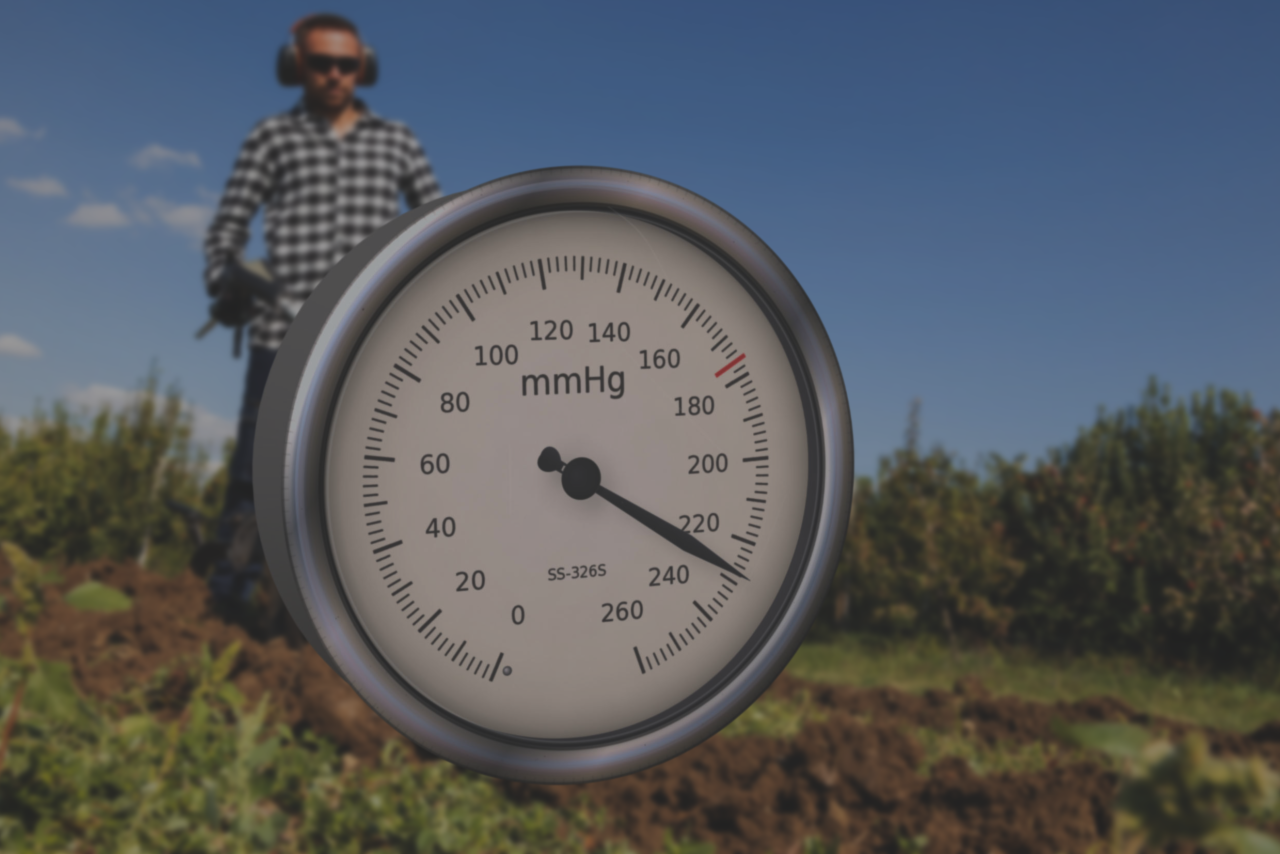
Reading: 228mmHg
